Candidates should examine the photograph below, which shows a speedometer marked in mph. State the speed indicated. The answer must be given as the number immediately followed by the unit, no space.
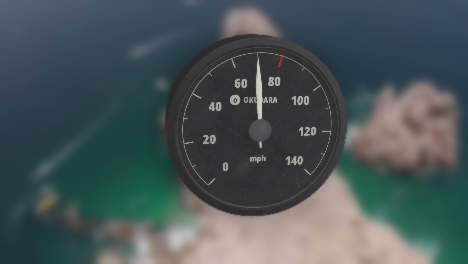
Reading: 70mph
